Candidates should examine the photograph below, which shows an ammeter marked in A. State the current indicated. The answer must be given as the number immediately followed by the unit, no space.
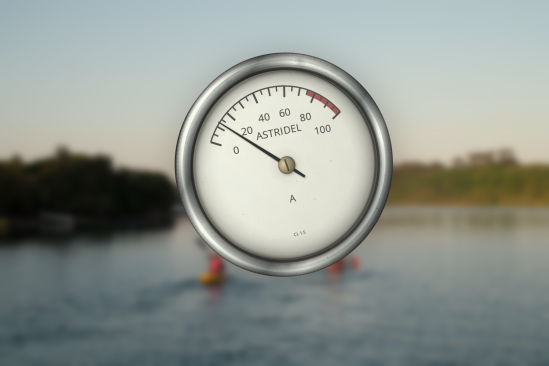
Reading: 12.5A
